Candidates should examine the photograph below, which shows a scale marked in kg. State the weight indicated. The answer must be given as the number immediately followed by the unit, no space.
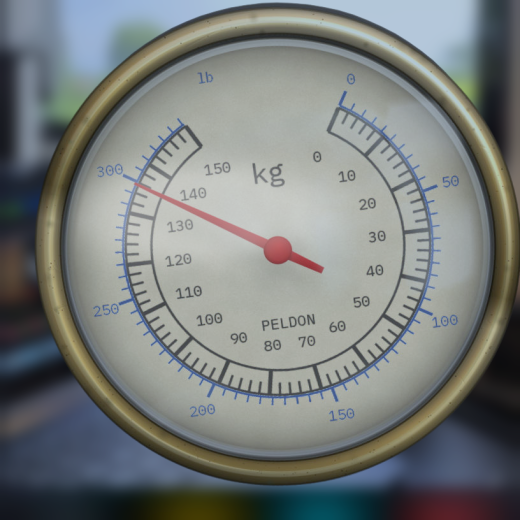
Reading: 136kg
